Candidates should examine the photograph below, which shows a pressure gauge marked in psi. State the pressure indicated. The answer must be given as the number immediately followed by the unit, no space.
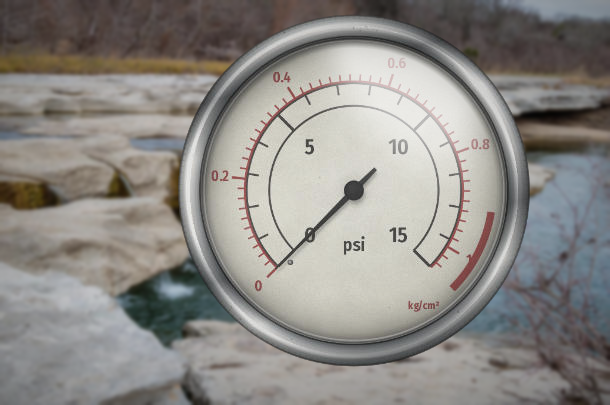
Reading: 0psi
